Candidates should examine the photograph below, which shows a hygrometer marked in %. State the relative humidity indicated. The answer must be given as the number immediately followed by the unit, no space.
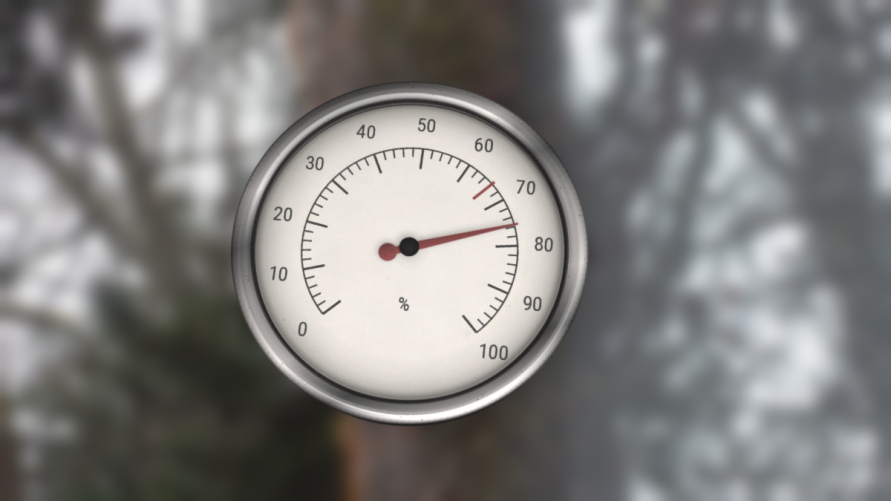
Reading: 76%
